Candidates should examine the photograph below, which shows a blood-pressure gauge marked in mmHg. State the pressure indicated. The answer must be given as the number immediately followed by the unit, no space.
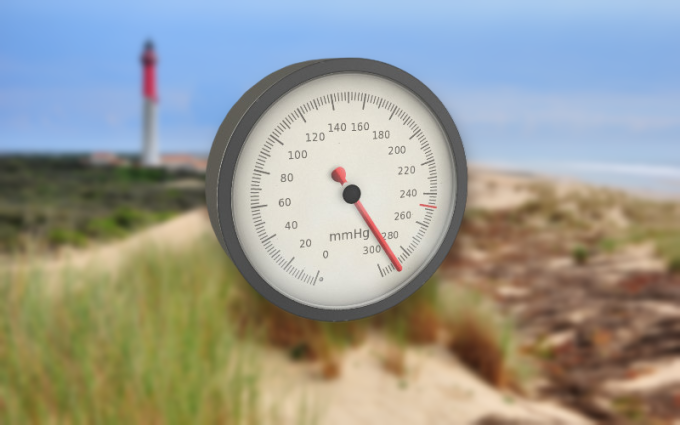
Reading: 290mmHg
